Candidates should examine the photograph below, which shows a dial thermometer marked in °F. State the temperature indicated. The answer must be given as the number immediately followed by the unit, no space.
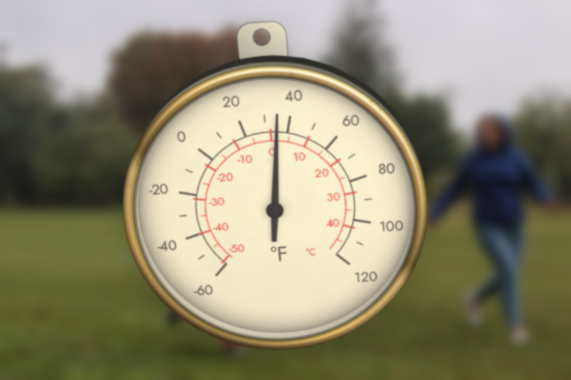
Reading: 35°F
